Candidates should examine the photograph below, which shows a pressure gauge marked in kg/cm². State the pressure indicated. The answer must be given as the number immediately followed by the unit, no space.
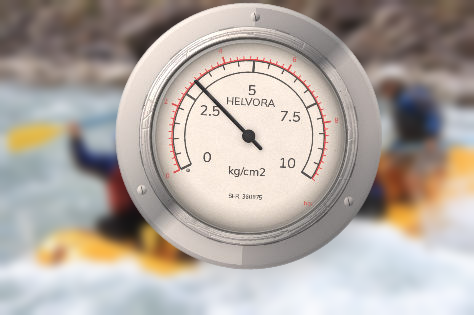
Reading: 3kg/cm²
